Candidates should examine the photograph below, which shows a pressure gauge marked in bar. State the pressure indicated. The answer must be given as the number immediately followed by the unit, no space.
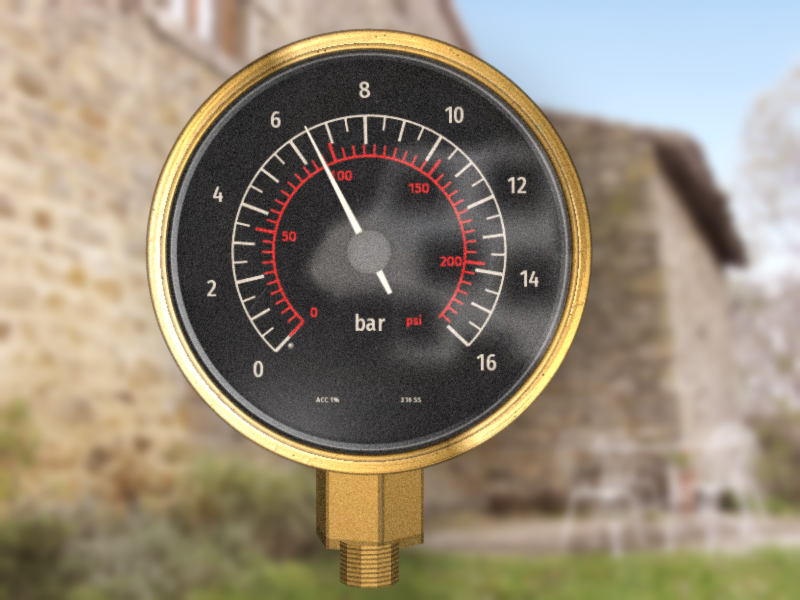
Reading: 6.5bar
